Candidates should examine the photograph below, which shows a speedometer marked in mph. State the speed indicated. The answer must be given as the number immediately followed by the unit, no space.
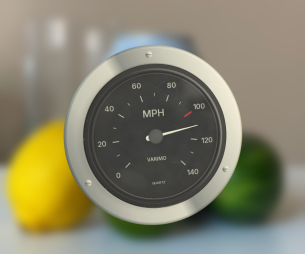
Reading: 110mph
